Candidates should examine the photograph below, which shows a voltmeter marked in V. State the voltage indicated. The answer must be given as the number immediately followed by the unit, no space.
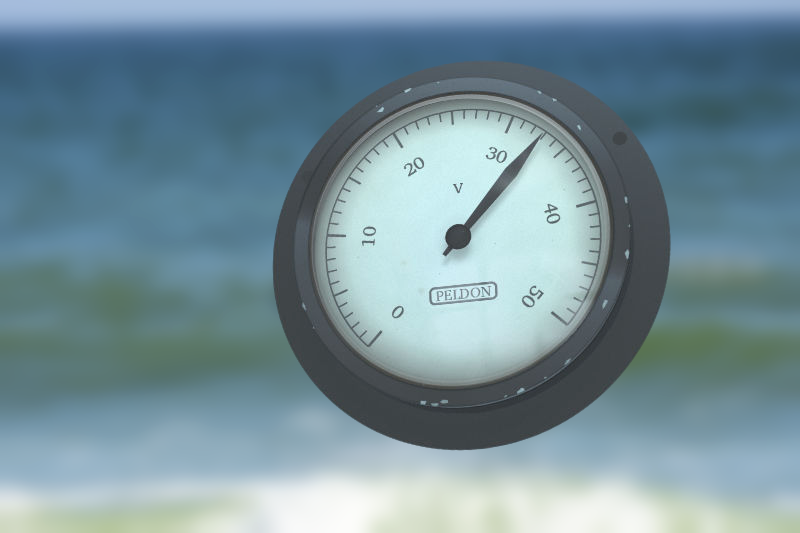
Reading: 33V
